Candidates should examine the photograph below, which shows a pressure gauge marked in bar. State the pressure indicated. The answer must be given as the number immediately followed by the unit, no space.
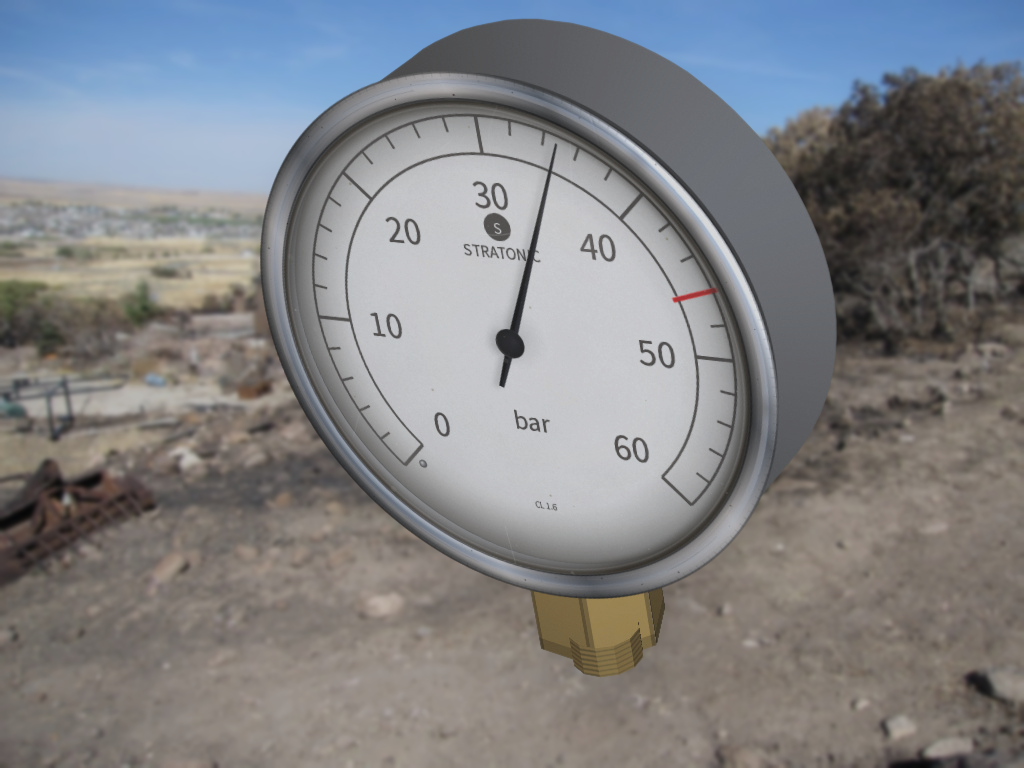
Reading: 35bar
